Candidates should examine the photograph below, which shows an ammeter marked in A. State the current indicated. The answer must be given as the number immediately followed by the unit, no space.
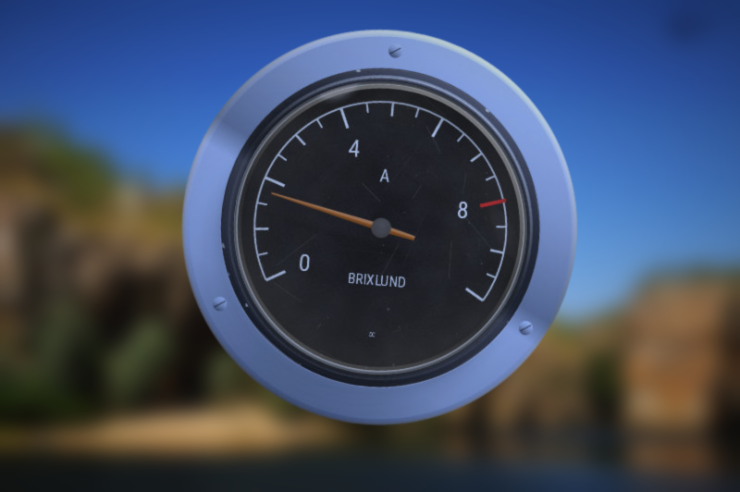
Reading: 1.75A
